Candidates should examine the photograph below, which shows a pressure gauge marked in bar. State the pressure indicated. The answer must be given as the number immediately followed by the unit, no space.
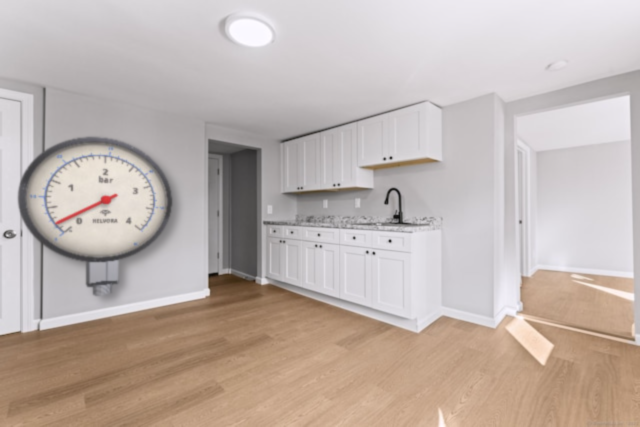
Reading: 0.2bar
